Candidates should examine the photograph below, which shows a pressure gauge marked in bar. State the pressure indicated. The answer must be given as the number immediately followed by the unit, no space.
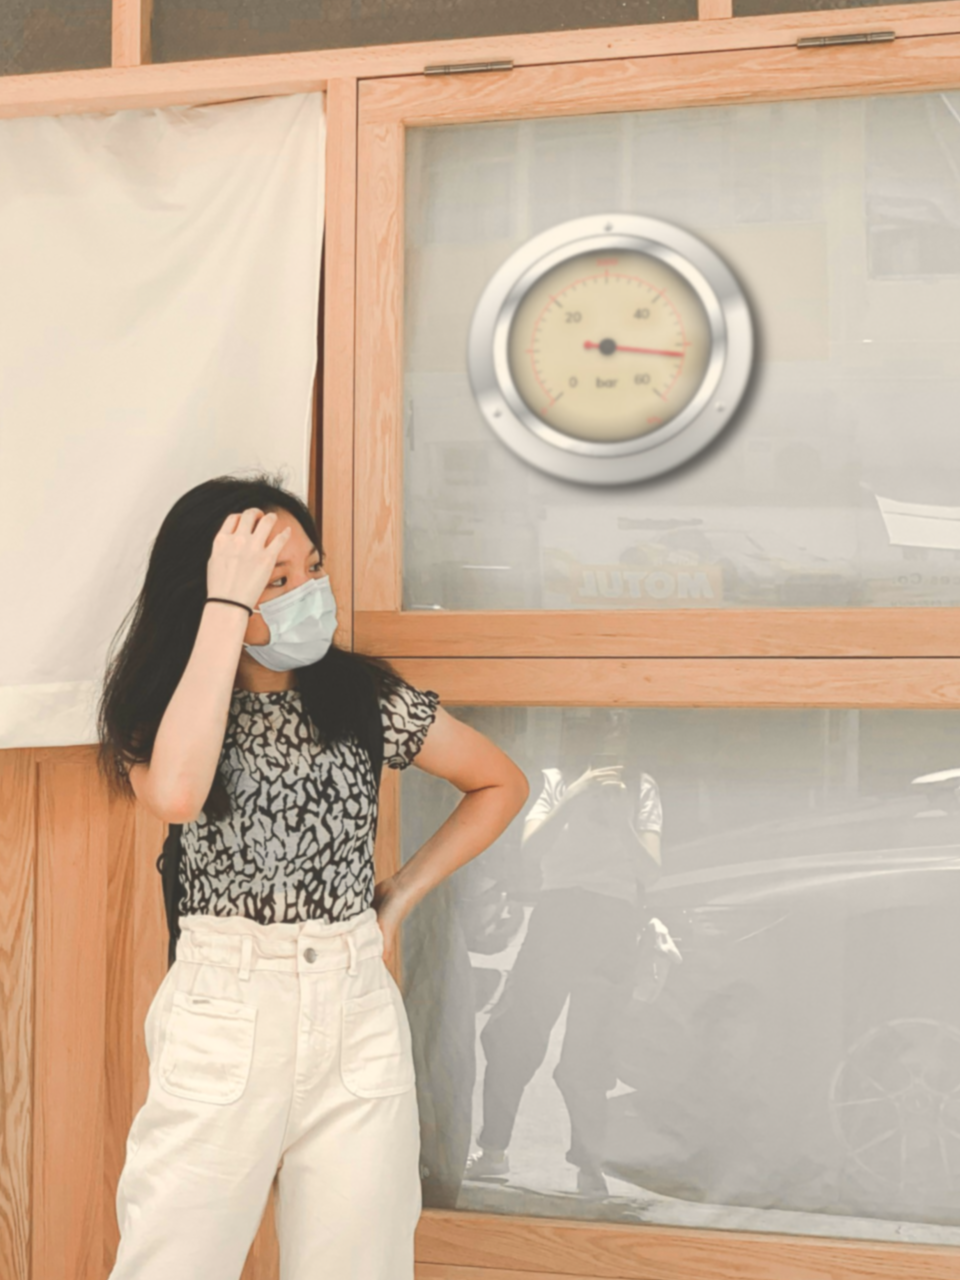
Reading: 52bar
